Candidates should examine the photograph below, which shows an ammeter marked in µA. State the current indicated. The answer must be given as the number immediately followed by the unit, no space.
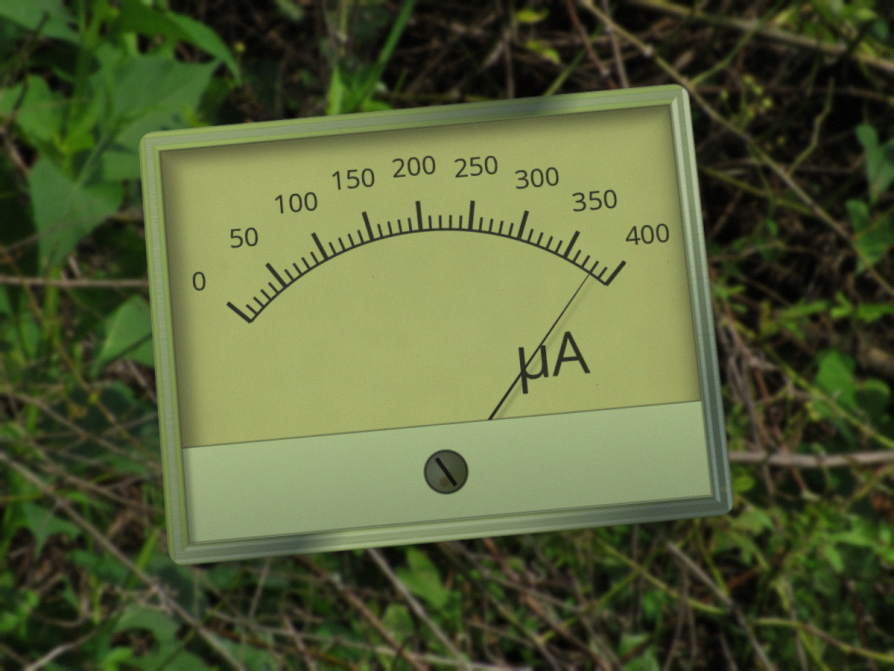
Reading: 380µA
